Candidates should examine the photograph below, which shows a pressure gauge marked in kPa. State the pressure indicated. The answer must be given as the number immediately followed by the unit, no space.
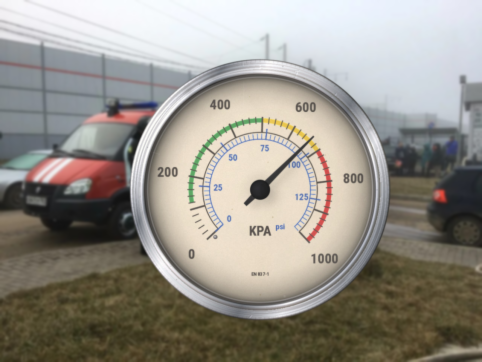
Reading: 660kPa
